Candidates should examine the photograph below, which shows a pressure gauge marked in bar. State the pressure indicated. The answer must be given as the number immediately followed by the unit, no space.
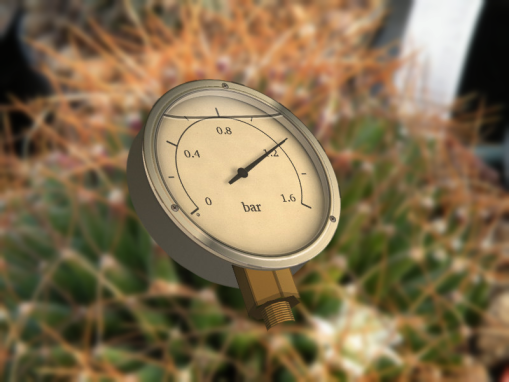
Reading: 1.2bar
